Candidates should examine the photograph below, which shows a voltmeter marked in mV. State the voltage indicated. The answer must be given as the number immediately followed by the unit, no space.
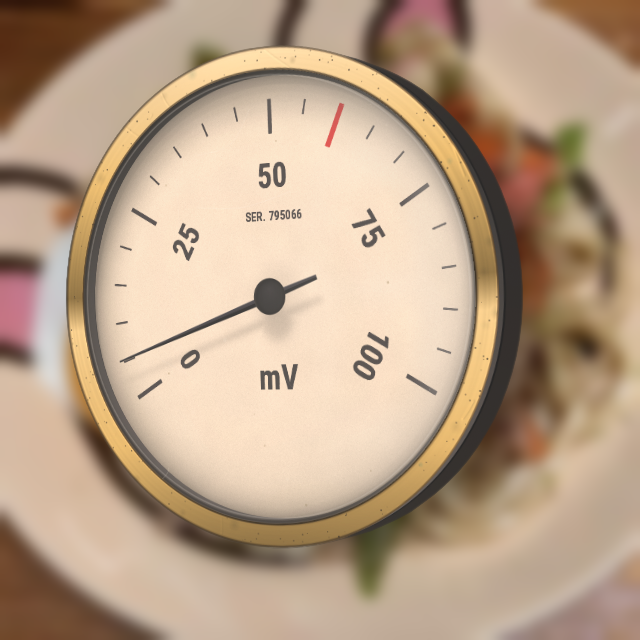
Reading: 5mV
